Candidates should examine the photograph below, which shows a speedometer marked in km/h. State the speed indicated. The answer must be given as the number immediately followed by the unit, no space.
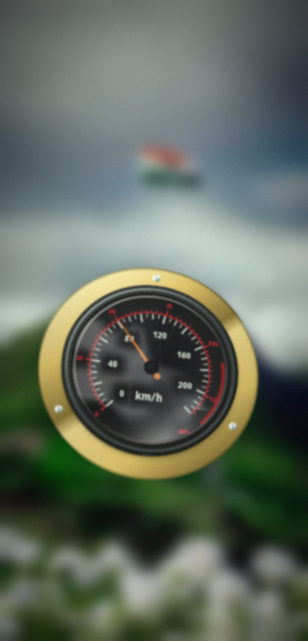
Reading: 80km/h
